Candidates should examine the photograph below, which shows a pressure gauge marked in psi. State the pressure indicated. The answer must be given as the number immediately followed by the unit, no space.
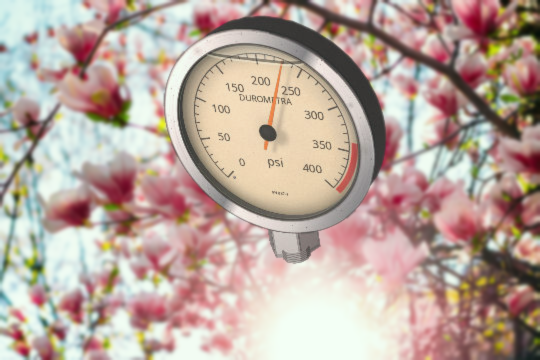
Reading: 230psi
